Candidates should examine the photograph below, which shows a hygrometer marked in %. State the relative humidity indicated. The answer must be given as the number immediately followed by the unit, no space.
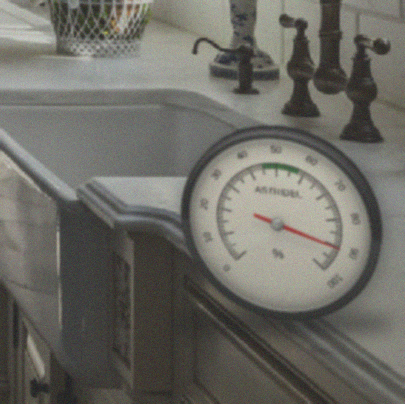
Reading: 90%
